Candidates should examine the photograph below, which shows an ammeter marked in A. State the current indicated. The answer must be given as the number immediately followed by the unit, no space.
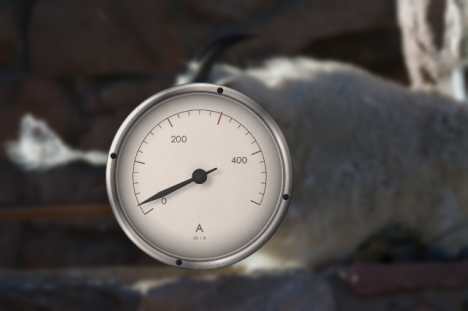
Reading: 20A
